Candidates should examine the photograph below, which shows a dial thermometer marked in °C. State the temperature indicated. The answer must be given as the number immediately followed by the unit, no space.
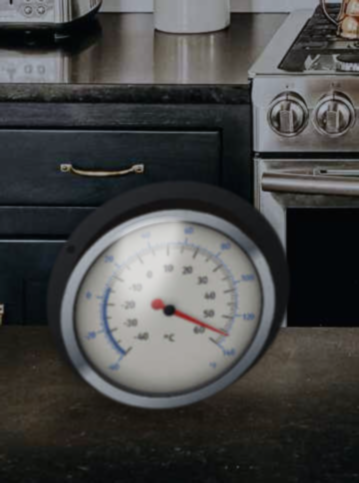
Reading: 55°C
